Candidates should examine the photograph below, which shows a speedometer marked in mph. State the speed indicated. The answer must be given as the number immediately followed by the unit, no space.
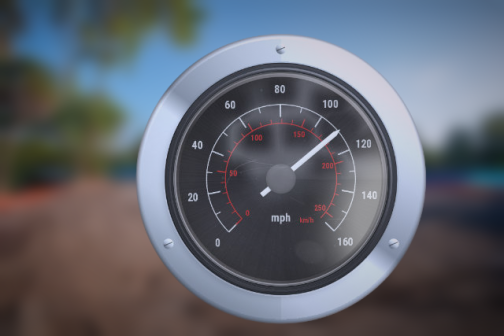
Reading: 110mph
